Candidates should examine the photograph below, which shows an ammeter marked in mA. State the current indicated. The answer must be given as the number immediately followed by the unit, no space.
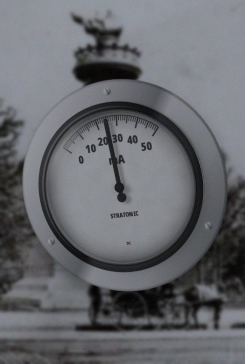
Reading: 25mA
